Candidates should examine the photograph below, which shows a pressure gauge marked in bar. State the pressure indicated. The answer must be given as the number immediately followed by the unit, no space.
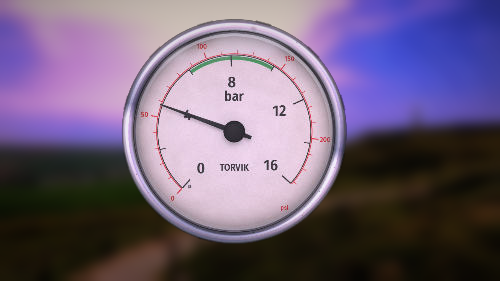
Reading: 4bar
